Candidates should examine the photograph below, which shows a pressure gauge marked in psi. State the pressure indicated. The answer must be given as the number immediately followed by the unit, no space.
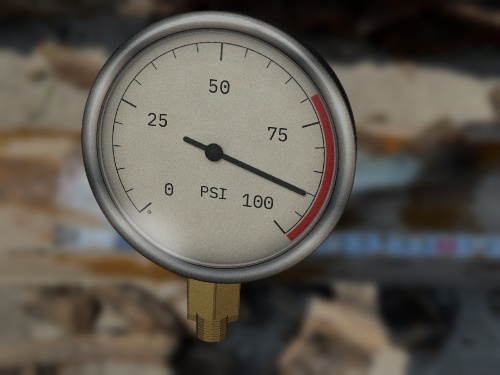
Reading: 90psi
